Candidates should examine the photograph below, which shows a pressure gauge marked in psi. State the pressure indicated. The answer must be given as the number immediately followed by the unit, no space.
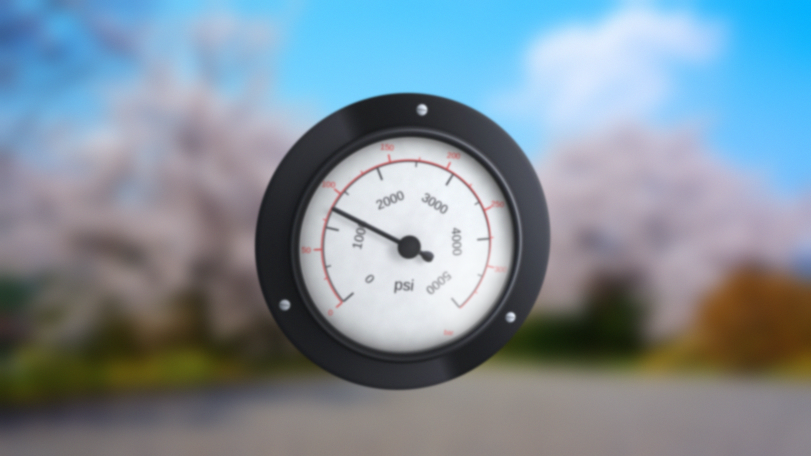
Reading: 1250psi
